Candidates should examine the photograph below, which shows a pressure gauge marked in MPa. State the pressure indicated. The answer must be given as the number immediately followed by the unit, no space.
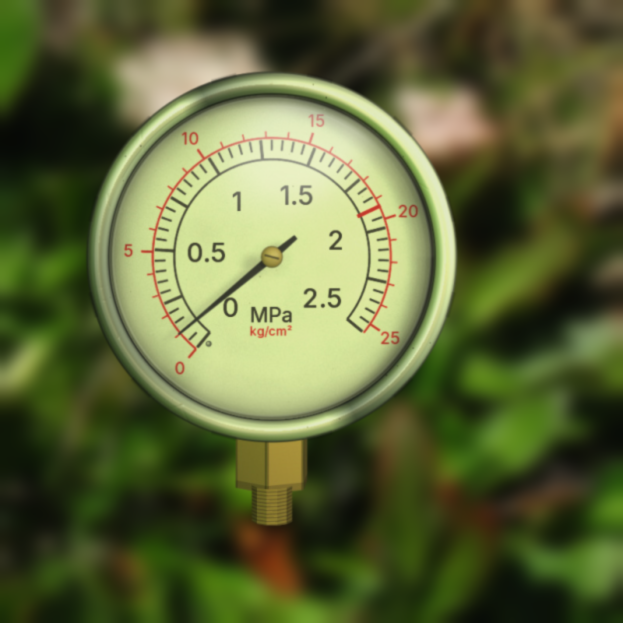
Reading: 0.1MPa
